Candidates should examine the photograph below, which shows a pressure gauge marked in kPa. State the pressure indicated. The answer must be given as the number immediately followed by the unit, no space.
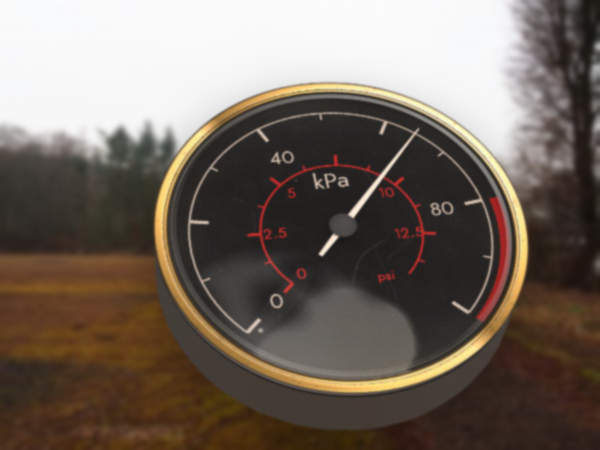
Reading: 65kPa
